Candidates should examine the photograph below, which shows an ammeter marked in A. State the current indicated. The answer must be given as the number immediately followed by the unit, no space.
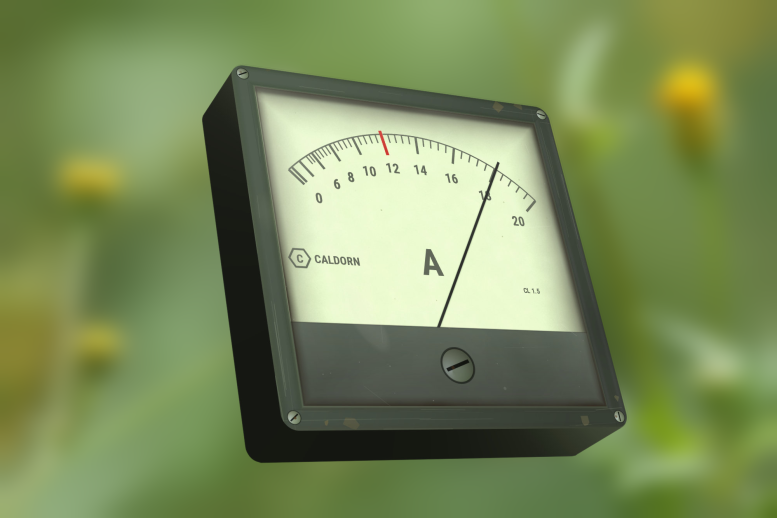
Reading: 18A
